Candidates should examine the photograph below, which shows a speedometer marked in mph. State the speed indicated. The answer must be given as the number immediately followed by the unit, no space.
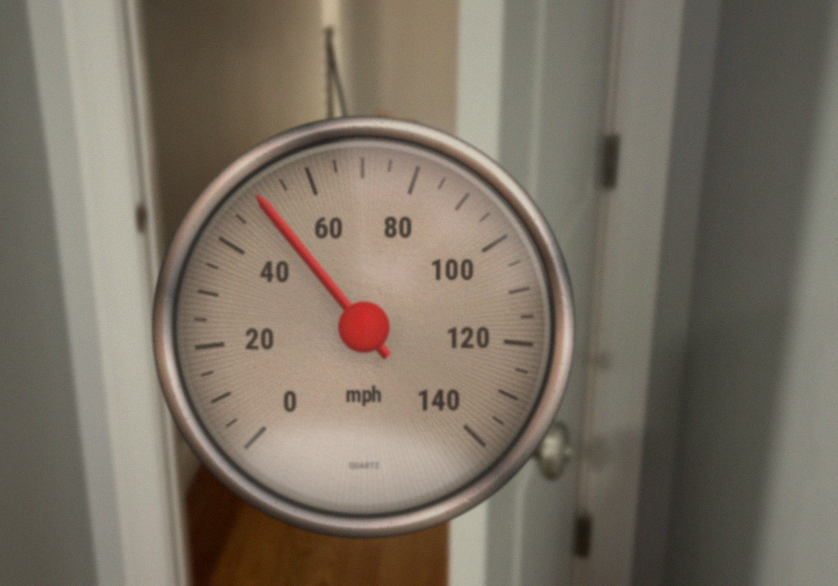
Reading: 50mph
